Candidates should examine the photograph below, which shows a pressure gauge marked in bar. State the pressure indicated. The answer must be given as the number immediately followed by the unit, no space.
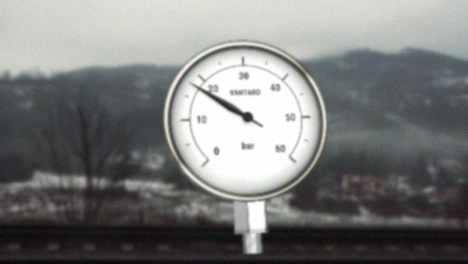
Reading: 17.5bar
